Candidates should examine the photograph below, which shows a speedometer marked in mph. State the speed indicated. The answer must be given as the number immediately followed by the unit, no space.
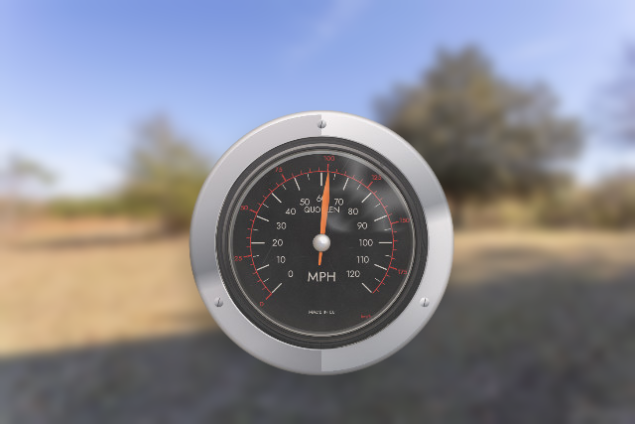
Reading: 62.5mph
